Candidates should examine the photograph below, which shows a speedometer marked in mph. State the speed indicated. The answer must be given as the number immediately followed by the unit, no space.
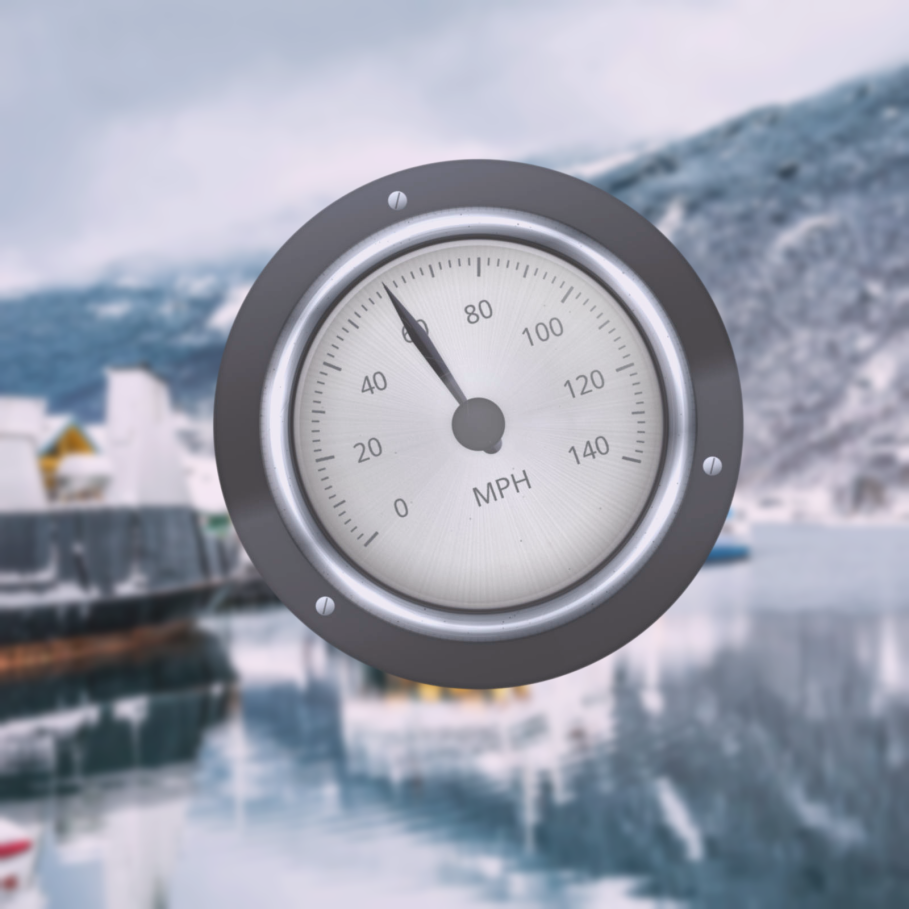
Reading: 60mph
